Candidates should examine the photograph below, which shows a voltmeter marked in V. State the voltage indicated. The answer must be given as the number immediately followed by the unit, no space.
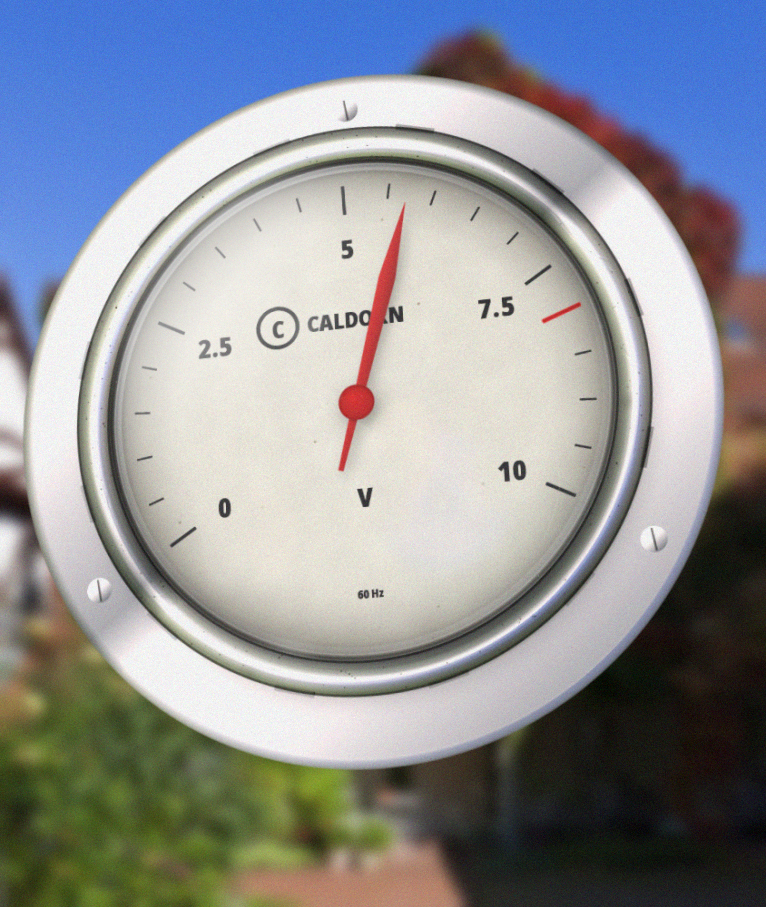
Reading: 5.75V
